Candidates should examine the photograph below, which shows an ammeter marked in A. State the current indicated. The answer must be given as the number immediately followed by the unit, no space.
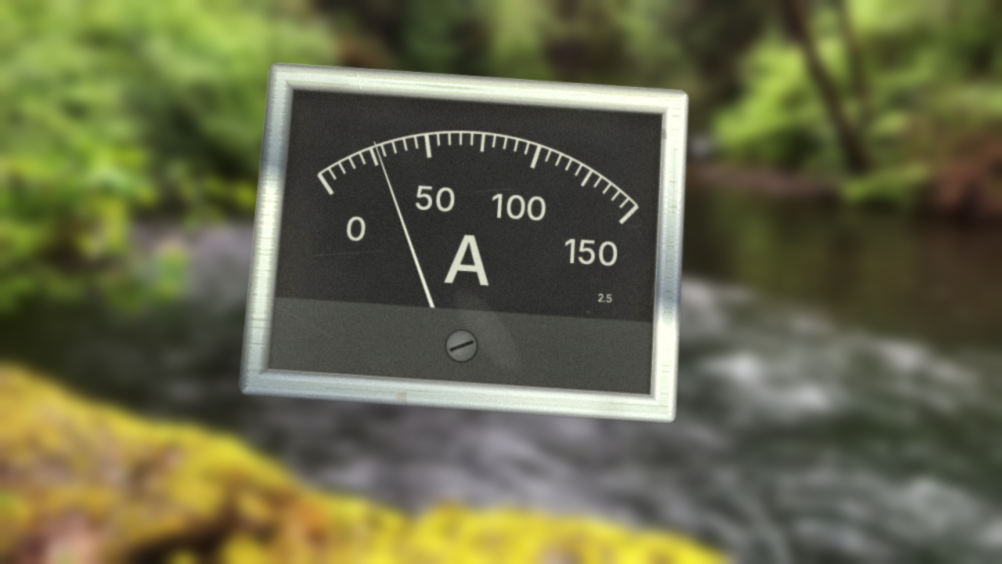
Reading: 27.5A
